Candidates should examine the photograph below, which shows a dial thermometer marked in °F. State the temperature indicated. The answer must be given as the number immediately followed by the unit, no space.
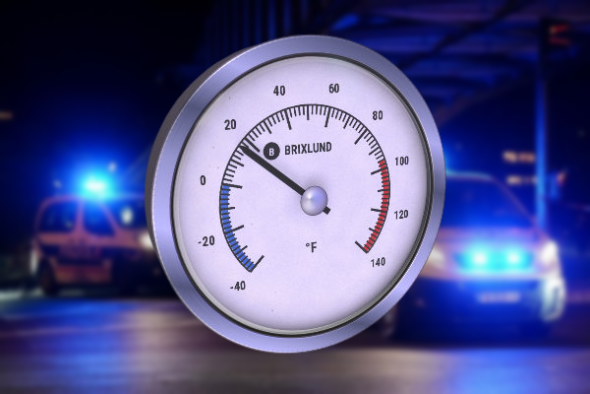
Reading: 16°F
